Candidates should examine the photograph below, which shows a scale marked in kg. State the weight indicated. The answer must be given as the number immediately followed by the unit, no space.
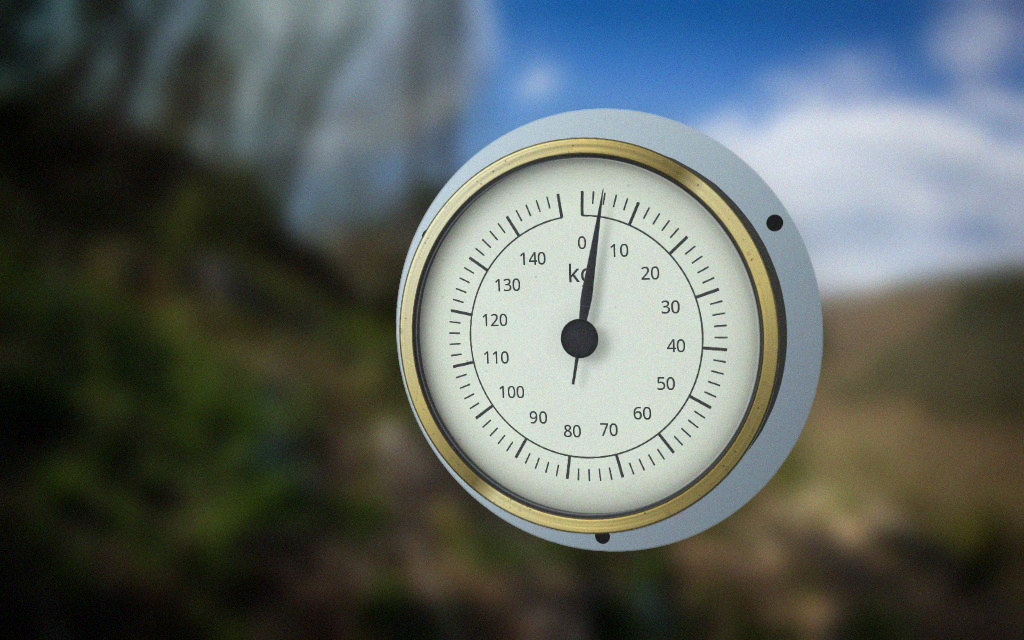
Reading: 4kg
